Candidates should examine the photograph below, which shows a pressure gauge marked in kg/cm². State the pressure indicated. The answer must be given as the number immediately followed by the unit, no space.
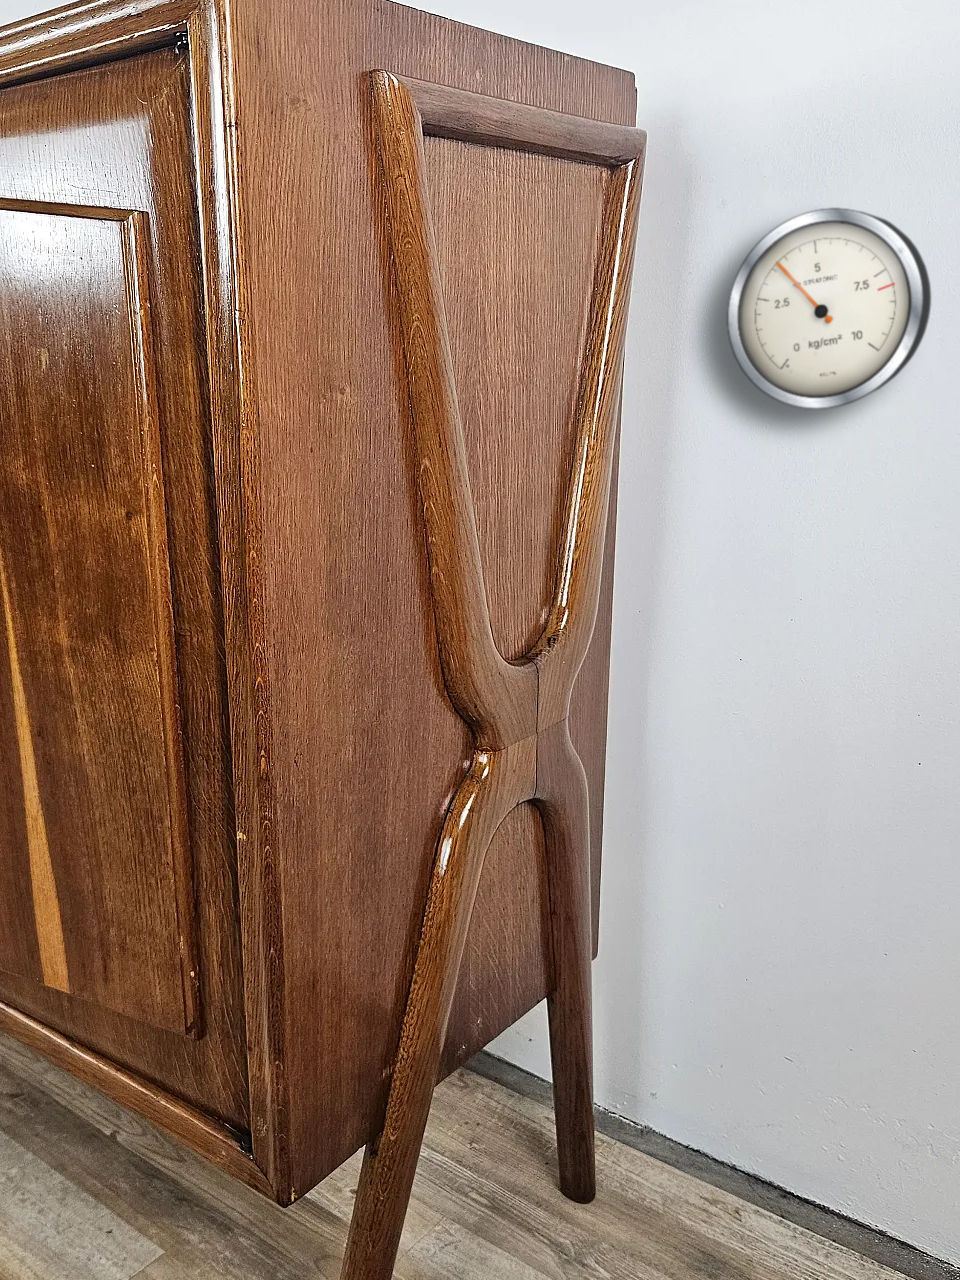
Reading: 3.75kg/cm²
